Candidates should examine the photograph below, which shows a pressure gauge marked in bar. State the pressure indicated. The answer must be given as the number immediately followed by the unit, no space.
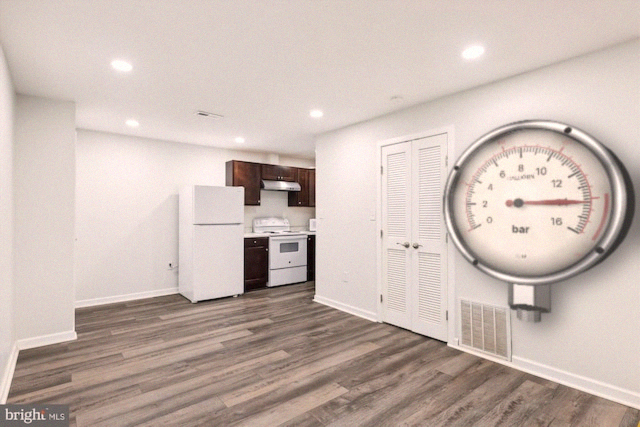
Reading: 14bar
